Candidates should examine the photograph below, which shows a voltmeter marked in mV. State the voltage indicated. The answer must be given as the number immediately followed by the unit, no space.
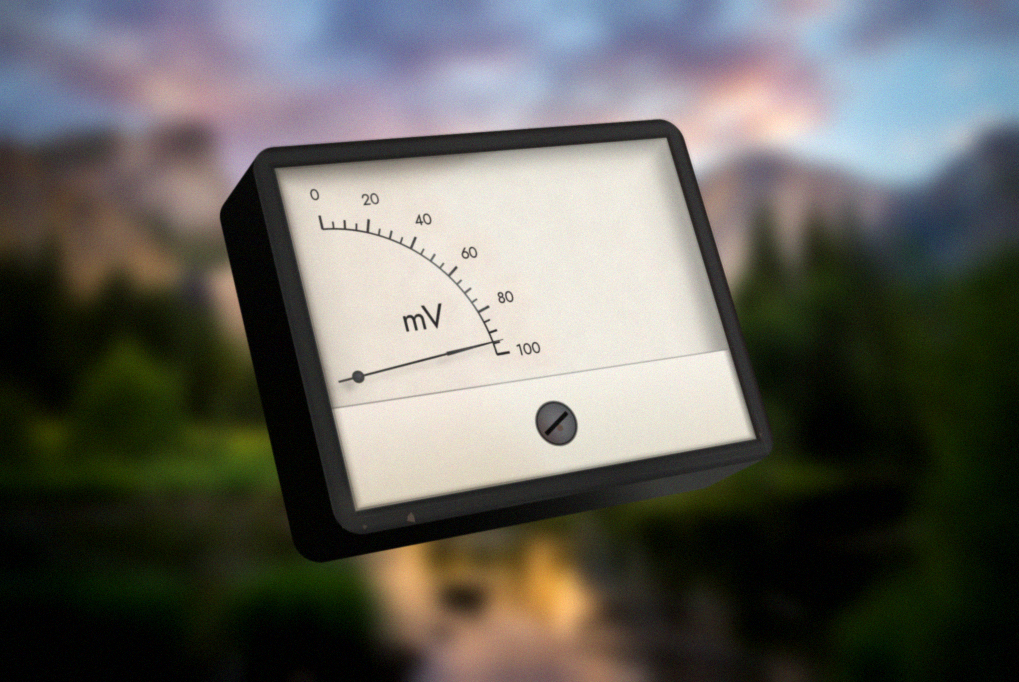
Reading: 95mV
